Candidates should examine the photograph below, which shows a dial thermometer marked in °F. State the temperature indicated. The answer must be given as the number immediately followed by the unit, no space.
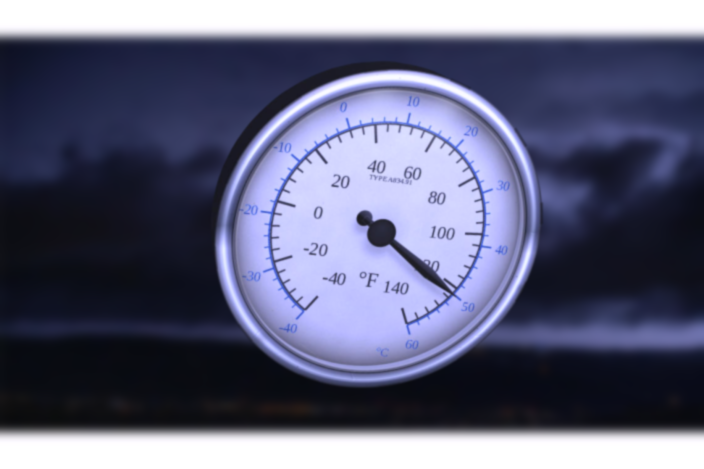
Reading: 122°F
